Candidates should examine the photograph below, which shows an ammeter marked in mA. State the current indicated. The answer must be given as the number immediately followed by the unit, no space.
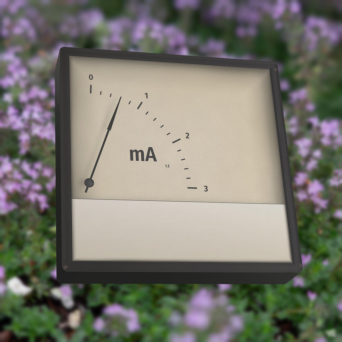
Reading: 0.6mA
